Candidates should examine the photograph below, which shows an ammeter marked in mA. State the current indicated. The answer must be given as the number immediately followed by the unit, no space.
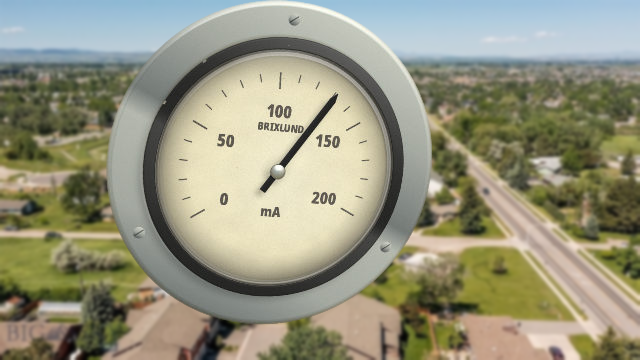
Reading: 130mA
